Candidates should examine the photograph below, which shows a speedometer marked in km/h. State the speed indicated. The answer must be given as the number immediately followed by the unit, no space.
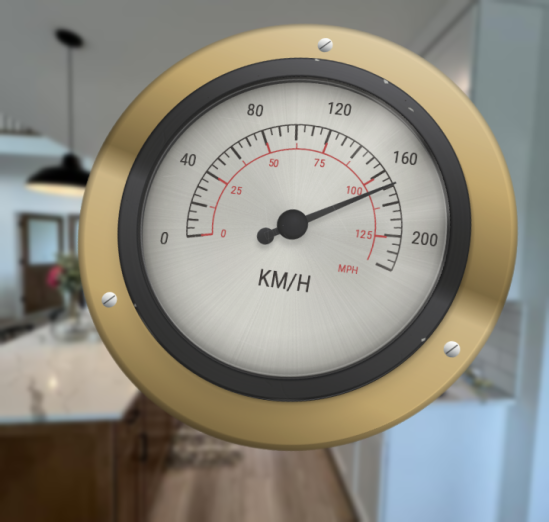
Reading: 170km/h
